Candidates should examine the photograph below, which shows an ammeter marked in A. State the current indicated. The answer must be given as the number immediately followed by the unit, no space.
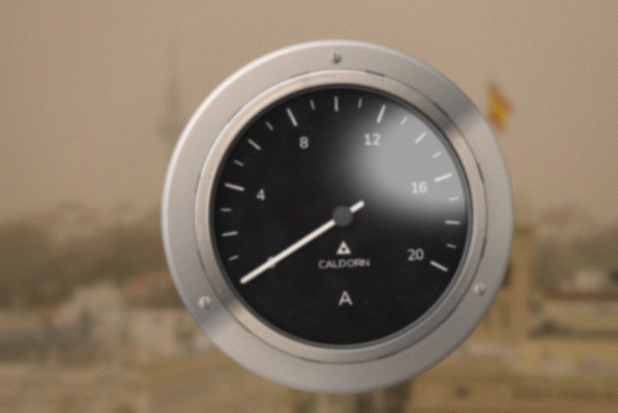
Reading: 0A
